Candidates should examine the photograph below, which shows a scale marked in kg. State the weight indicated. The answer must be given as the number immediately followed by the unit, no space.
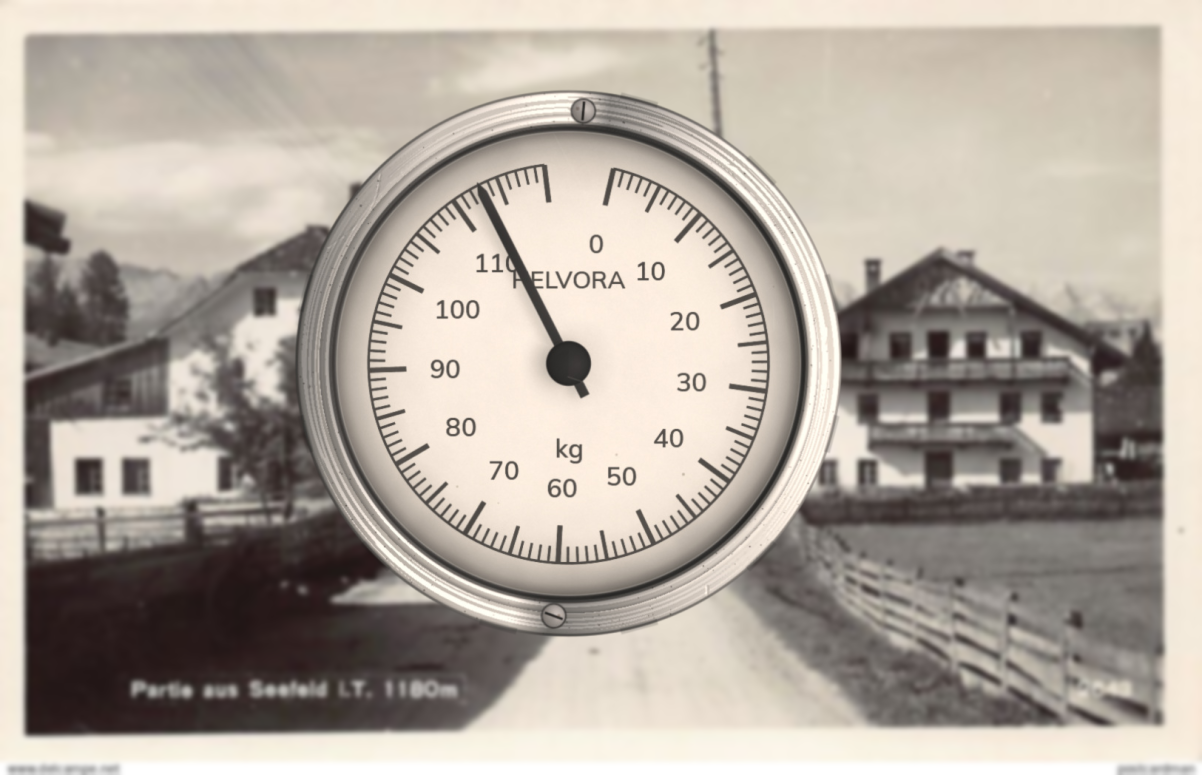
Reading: 113kg
